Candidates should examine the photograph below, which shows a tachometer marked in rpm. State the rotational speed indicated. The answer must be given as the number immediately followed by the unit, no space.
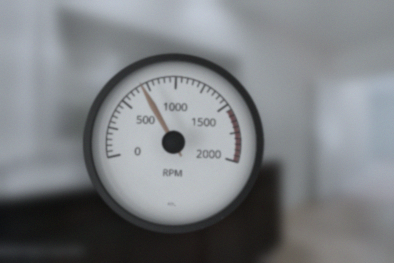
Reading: 700rpm
